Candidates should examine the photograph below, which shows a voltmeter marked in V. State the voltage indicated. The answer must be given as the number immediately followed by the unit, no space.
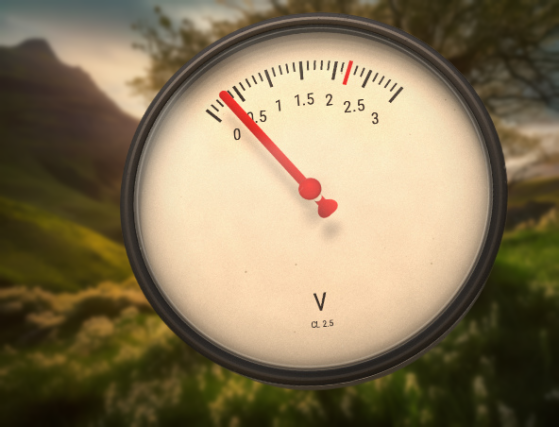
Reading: 0.3V
